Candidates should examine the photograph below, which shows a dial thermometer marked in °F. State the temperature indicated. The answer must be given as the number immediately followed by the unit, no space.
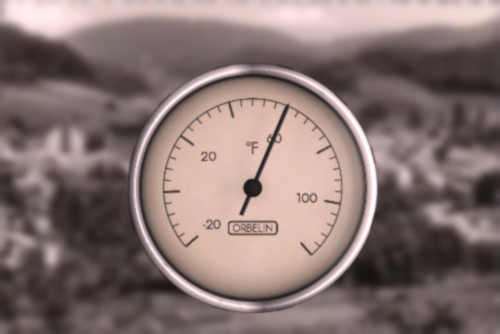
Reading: 60°F
